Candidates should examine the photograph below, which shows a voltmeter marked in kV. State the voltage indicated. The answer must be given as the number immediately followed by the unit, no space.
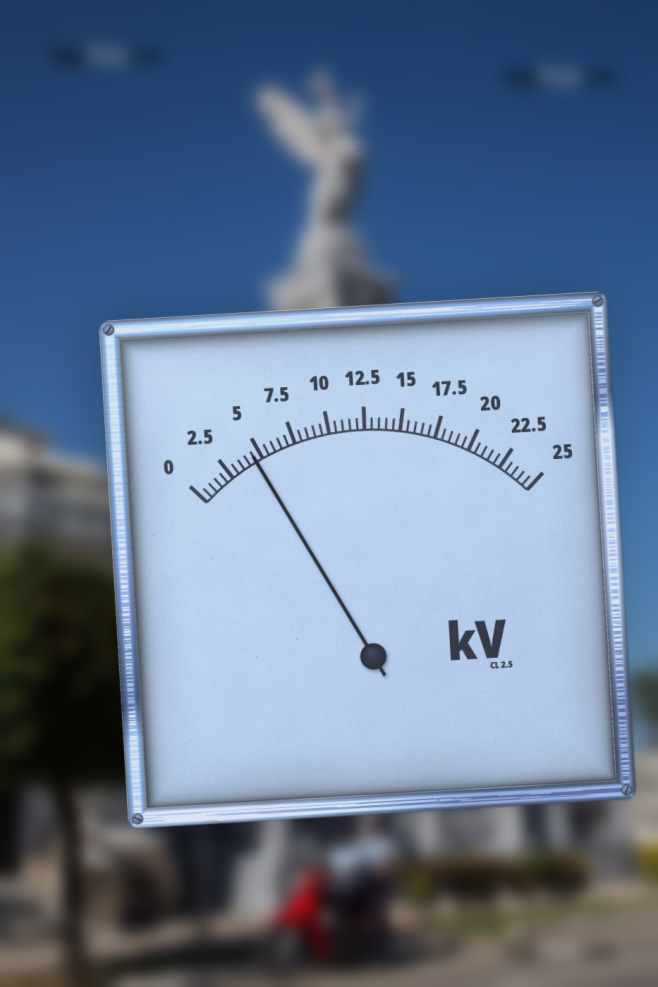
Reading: 4.5kV
